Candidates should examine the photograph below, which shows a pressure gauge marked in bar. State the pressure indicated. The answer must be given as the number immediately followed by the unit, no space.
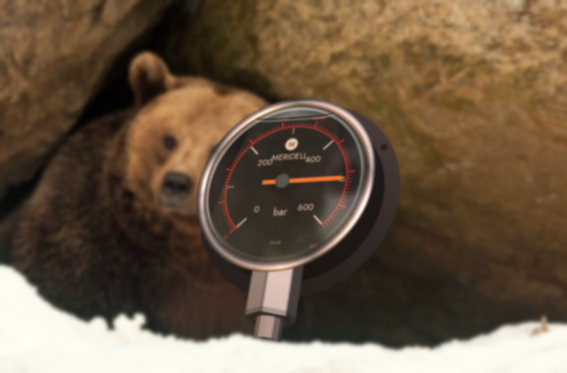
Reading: 500bar
